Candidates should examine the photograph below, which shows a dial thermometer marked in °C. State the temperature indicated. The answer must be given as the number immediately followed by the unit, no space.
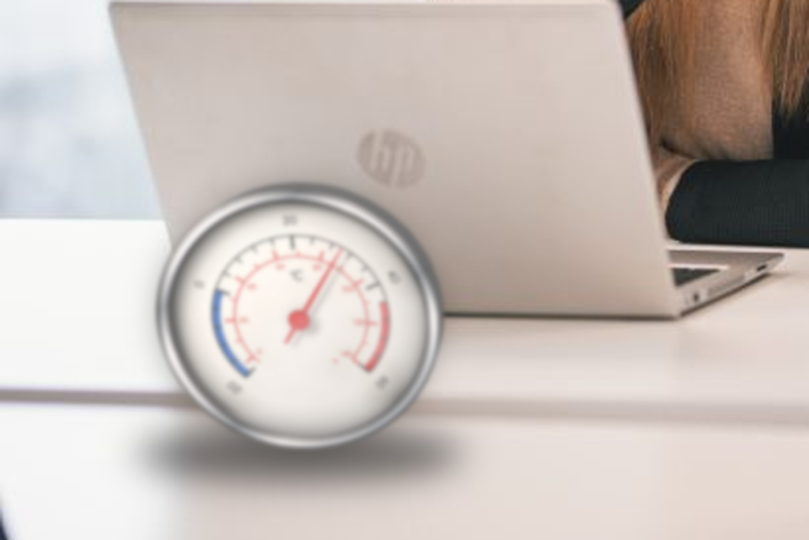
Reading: 30°C
